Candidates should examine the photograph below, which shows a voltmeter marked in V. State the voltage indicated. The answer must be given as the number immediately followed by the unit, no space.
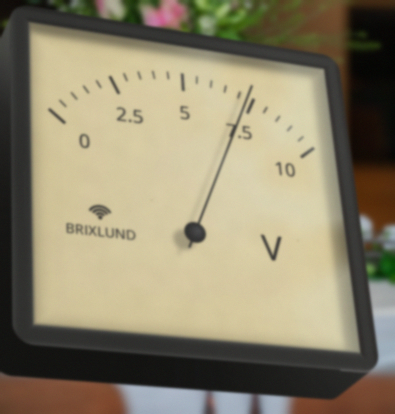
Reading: 7.25V
